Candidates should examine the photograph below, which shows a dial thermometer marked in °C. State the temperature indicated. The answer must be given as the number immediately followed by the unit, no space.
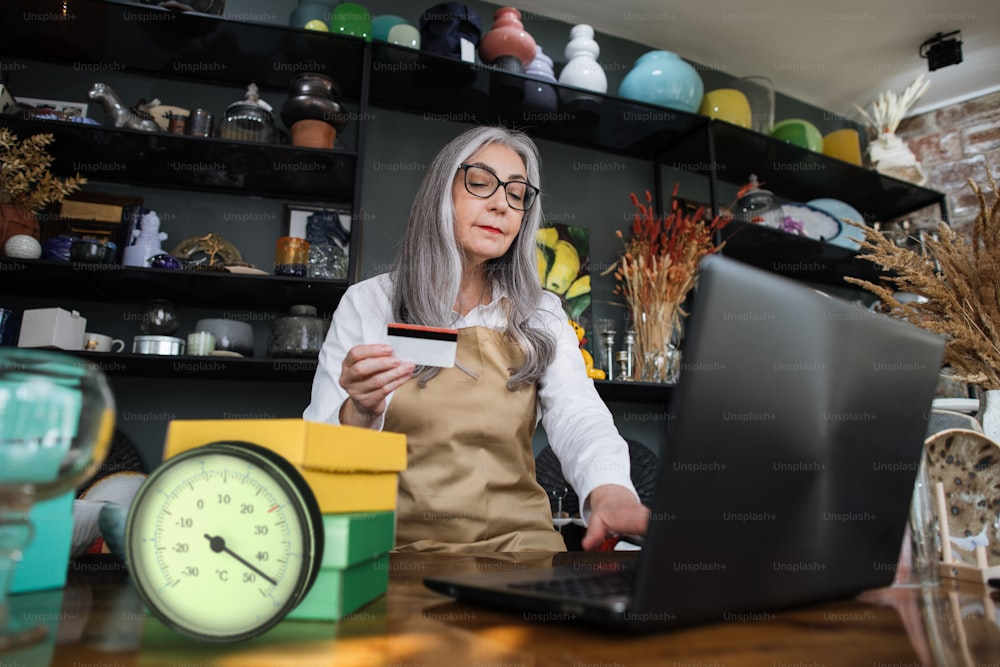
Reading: 45°C
